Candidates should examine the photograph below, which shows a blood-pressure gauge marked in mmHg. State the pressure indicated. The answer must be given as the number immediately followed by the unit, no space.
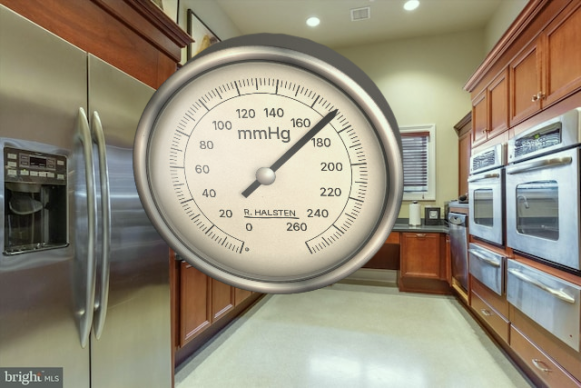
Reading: 170mmHg
